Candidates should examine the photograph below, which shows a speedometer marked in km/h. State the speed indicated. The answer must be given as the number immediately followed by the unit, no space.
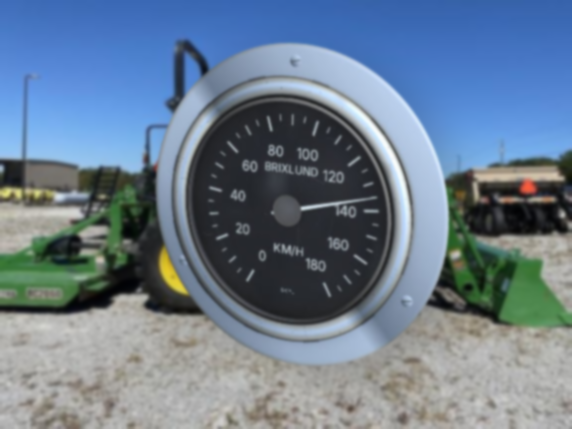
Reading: 135km/h
